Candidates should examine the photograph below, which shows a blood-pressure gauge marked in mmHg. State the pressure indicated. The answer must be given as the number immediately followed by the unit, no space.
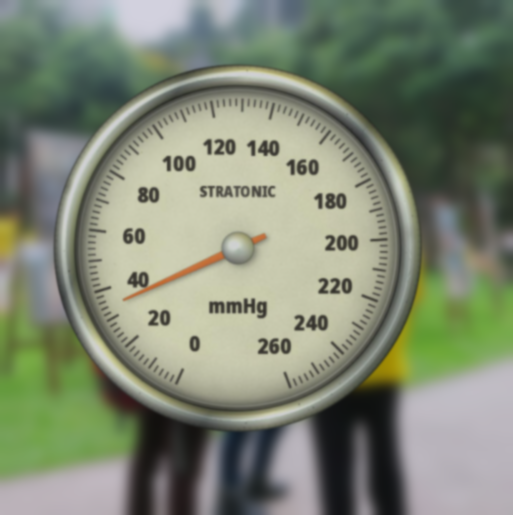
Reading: 34mmHg
